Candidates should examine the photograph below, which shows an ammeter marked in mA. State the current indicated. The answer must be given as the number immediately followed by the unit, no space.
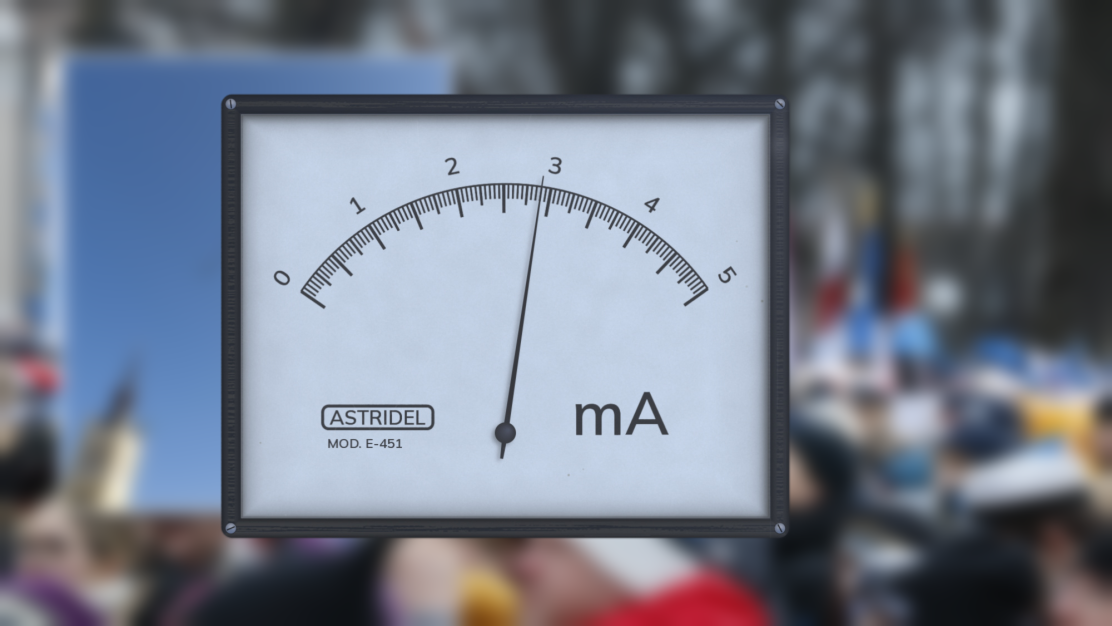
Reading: 2.9mA
